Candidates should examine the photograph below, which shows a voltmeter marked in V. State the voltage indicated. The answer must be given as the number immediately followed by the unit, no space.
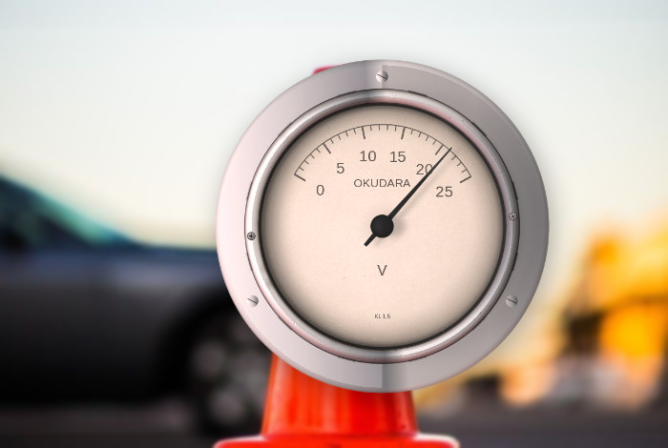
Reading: 21V
